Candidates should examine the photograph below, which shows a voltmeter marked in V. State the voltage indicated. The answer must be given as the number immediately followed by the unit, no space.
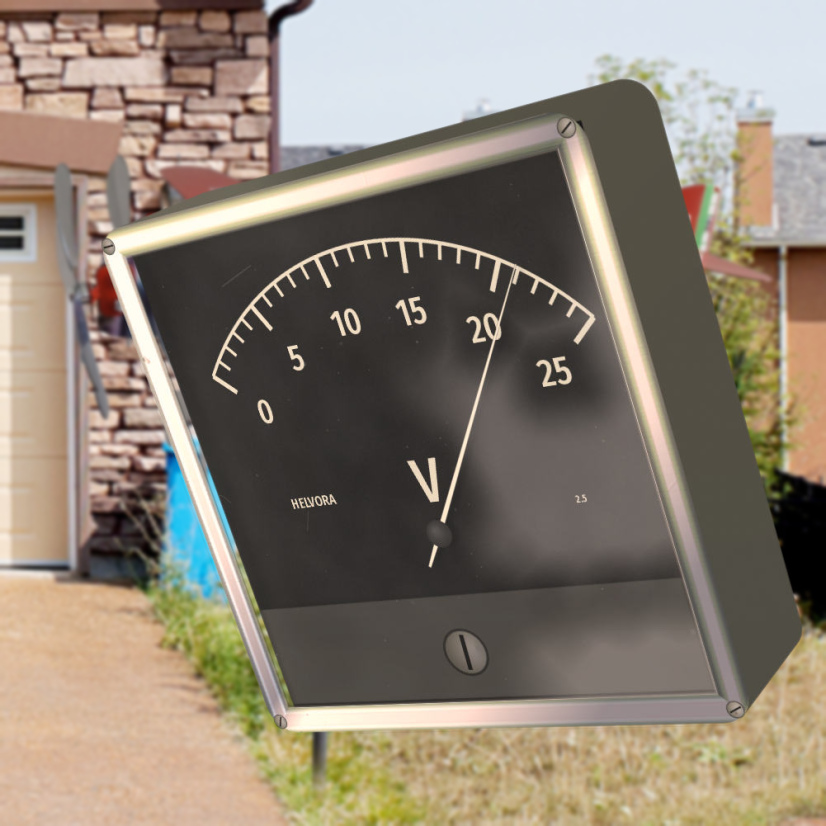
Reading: 21V
